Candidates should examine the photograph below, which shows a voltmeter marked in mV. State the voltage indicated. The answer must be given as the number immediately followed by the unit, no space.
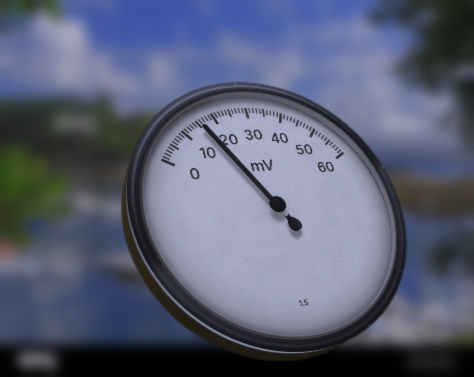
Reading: 15mV
